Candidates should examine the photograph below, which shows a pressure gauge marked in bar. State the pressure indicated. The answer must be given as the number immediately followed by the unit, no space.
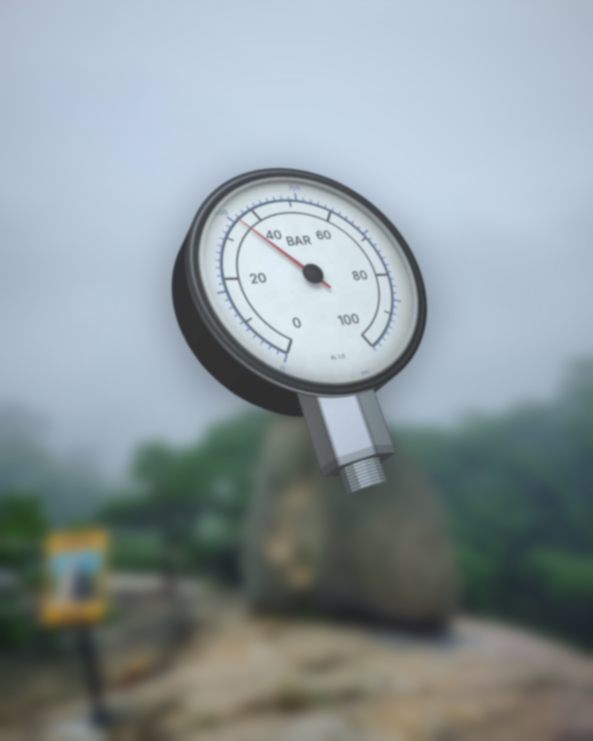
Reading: 35bar
